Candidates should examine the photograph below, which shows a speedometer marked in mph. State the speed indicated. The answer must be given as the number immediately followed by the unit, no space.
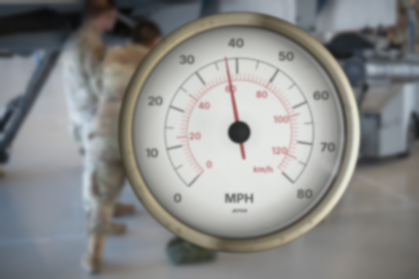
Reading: 37.5mph
